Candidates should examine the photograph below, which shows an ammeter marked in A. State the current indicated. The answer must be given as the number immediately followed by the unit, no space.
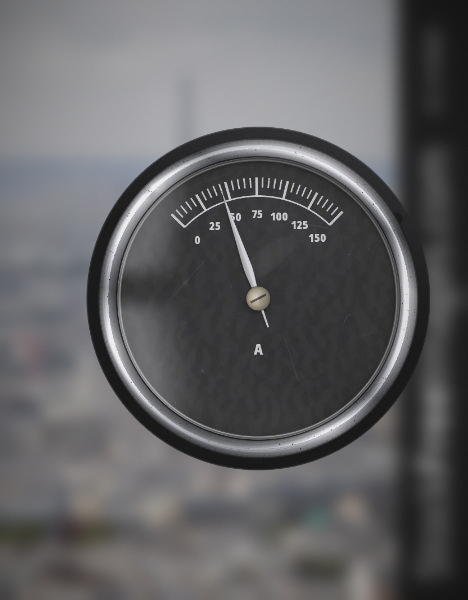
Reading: 45A
